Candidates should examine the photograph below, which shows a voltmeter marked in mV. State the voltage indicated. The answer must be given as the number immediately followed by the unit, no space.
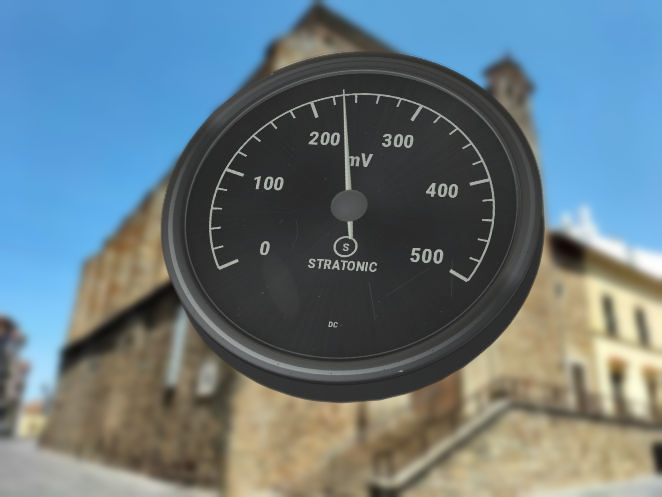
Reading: 230mV
